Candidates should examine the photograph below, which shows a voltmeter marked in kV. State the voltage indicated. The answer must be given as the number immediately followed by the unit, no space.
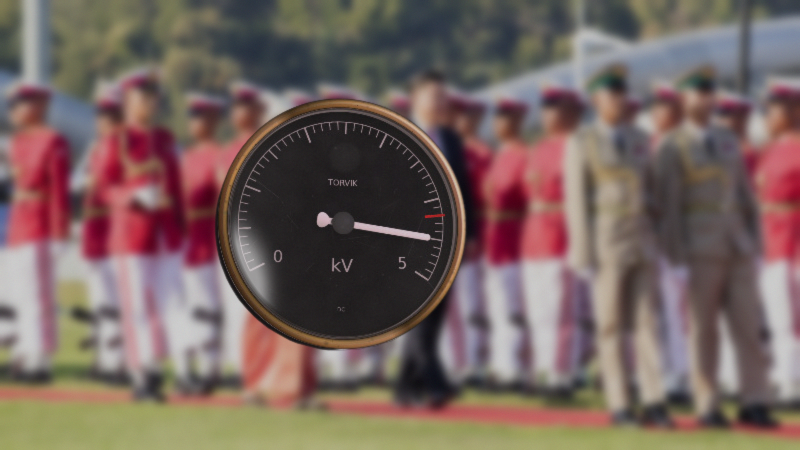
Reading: 4.5kV
